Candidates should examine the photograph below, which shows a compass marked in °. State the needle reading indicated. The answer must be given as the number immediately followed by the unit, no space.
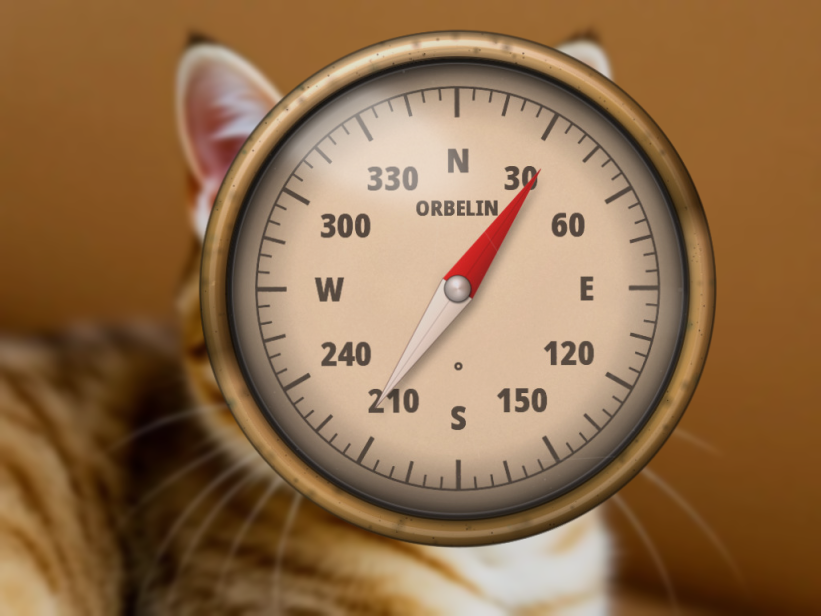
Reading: 35°
